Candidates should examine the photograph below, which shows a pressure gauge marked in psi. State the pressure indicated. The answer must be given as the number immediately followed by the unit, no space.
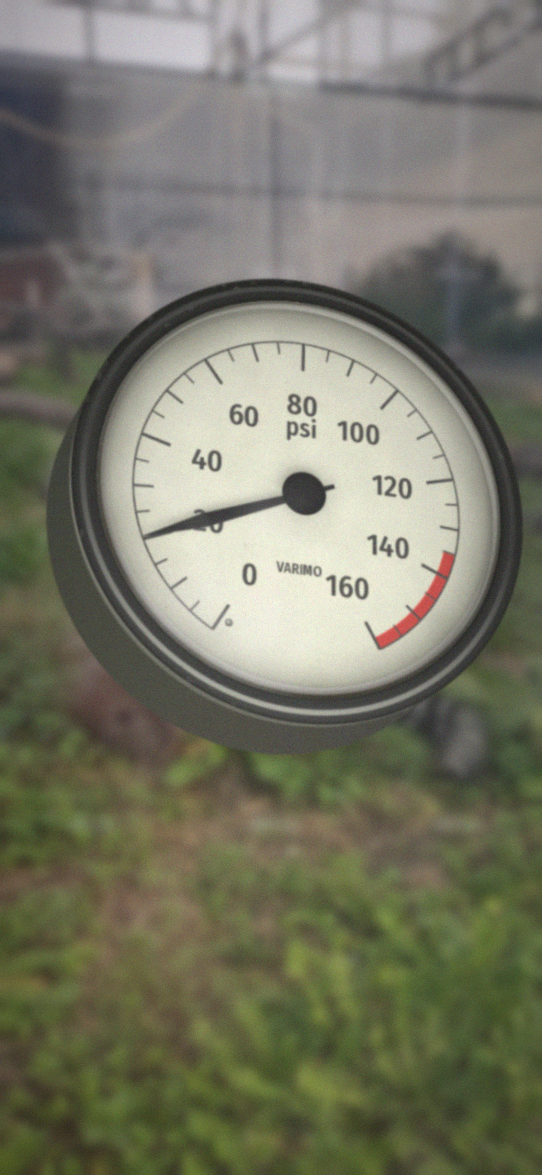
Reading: 20psi
